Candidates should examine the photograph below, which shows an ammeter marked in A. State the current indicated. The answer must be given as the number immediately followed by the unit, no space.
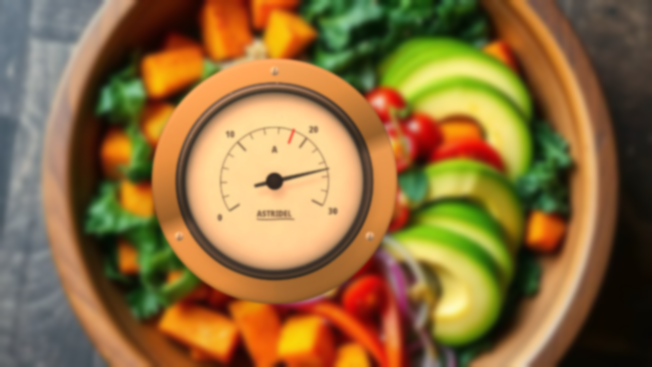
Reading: 25A
